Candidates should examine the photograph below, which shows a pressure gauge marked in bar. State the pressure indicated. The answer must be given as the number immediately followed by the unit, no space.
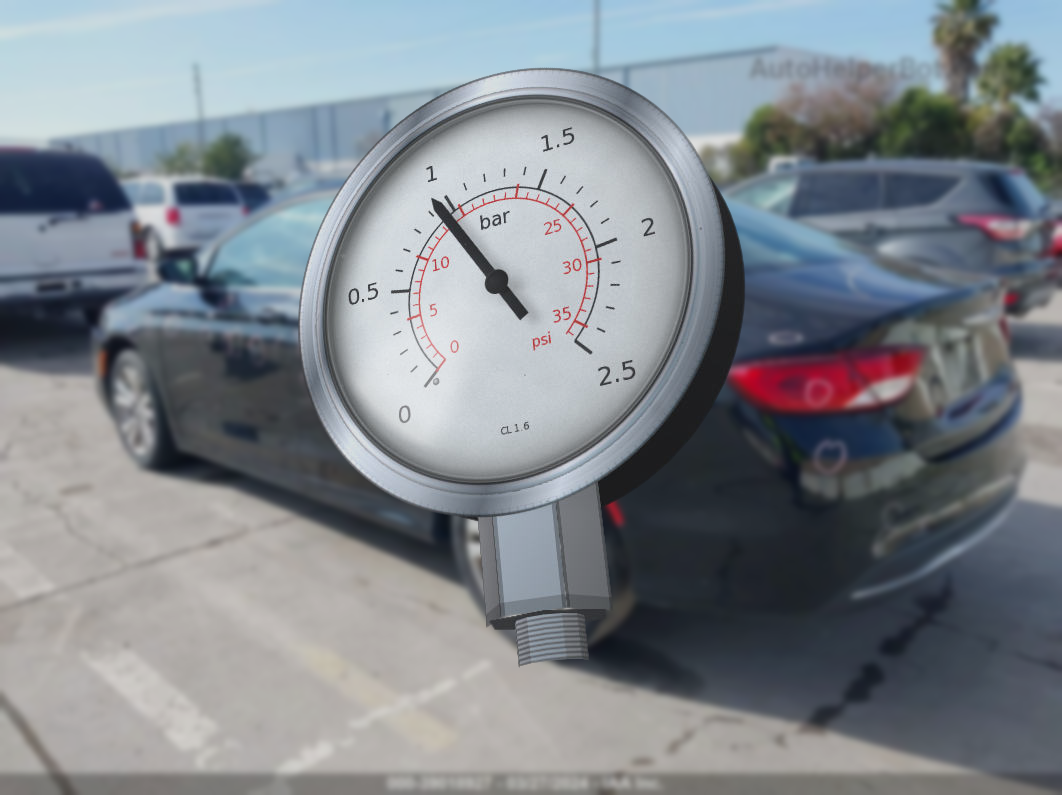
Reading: 0.95bar
